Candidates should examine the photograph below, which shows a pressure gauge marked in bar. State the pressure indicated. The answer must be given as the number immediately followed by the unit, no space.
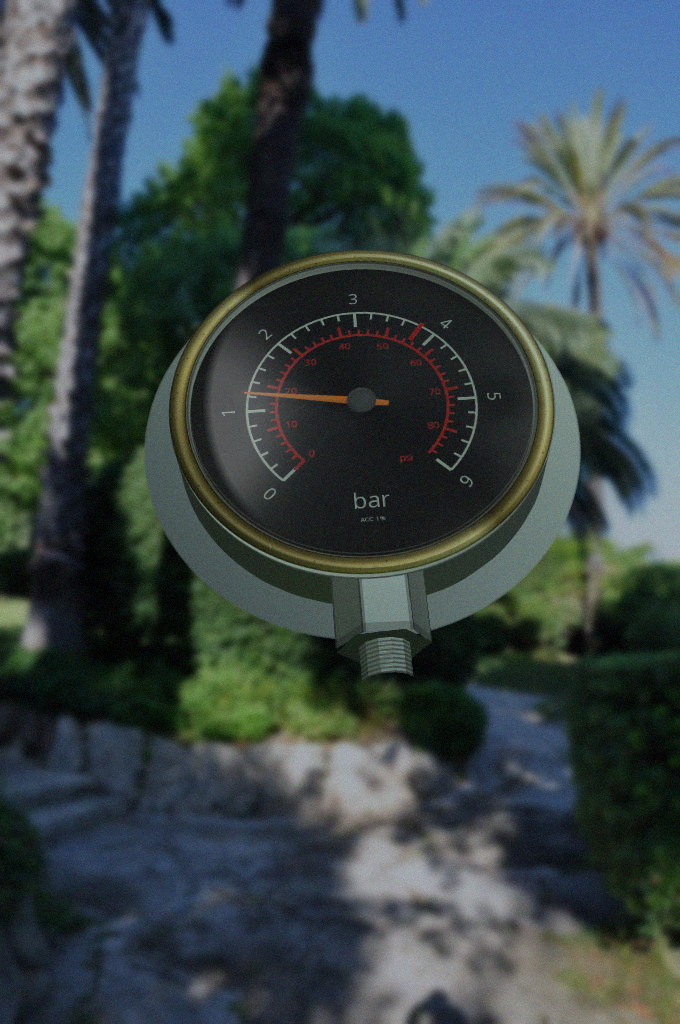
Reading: 1.2bar
